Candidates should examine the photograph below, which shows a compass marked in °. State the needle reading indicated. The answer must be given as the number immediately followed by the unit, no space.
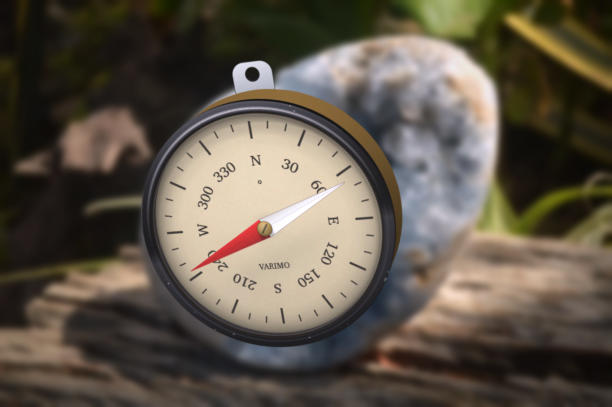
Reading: 245°
